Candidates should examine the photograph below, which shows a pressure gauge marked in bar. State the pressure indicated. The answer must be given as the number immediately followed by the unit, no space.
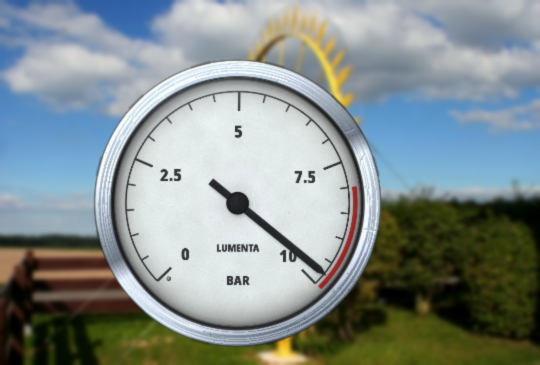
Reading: 9.75bar
